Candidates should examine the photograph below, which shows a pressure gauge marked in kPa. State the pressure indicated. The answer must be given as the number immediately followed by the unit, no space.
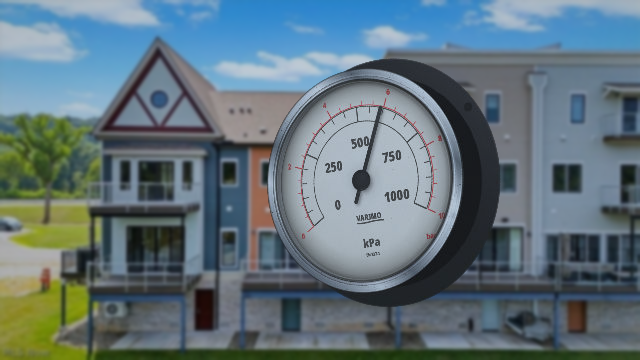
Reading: 600kPa
